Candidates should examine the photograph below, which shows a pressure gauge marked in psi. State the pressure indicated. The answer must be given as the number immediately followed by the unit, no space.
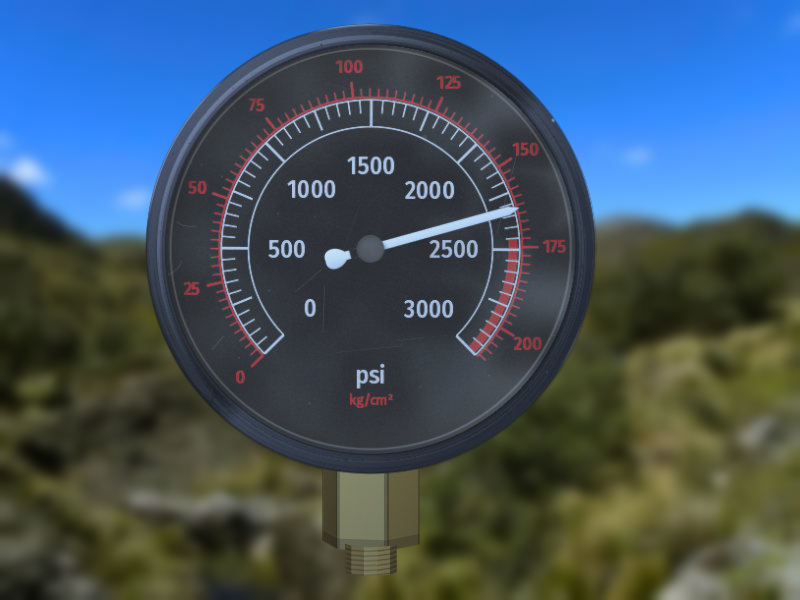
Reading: 2325psi
